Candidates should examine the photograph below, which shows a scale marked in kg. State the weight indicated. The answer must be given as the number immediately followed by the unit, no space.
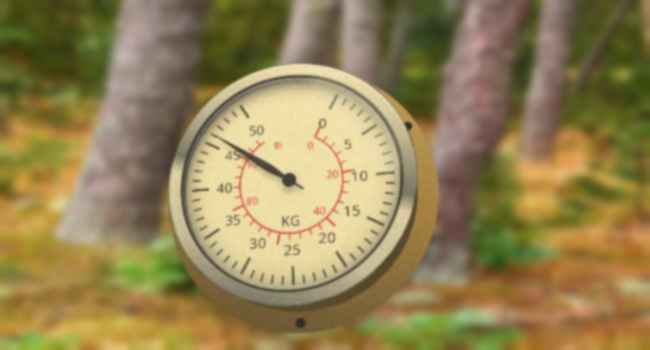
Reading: 46kg
